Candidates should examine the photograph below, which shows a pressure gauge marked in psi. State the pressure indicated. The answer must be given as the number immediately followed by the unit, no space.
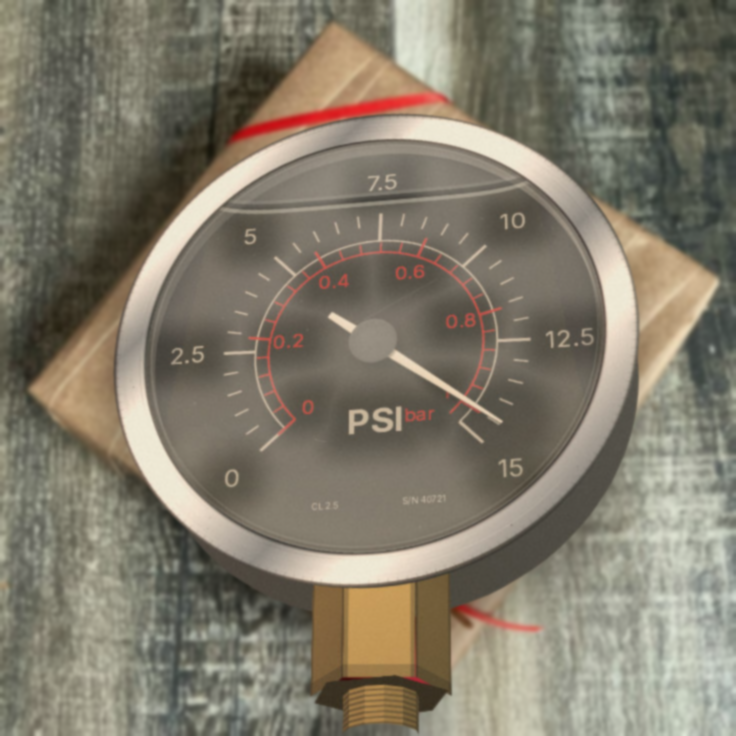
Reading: 14.5psi
